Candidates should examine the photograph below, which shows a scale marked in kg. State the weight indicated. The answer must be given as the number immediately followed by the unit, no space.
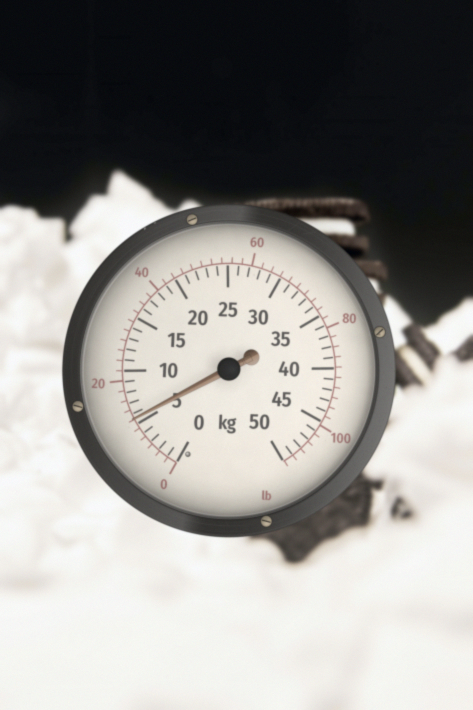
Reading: 5.5kg
